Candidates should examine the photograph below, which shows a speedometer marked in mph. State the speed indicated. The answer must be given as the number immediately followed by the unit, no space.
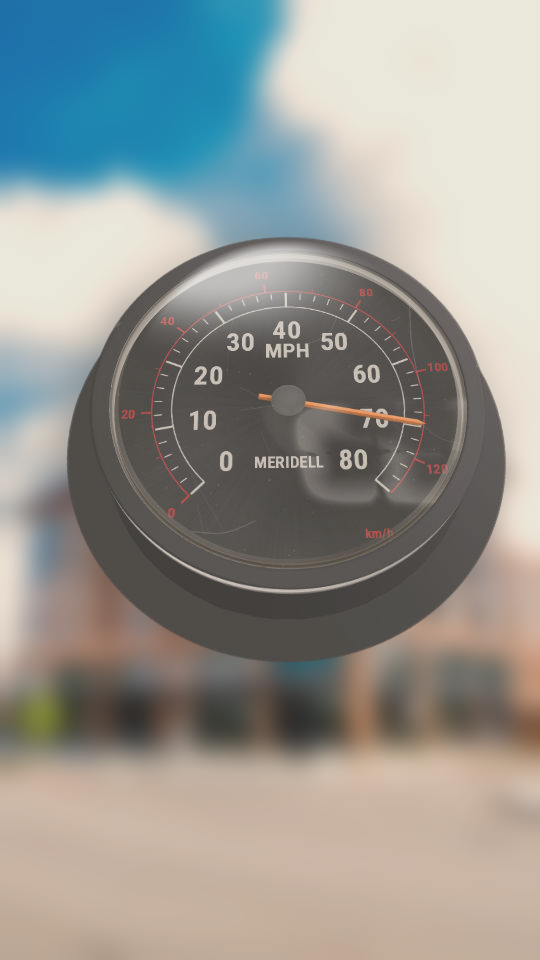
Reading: 70mph
